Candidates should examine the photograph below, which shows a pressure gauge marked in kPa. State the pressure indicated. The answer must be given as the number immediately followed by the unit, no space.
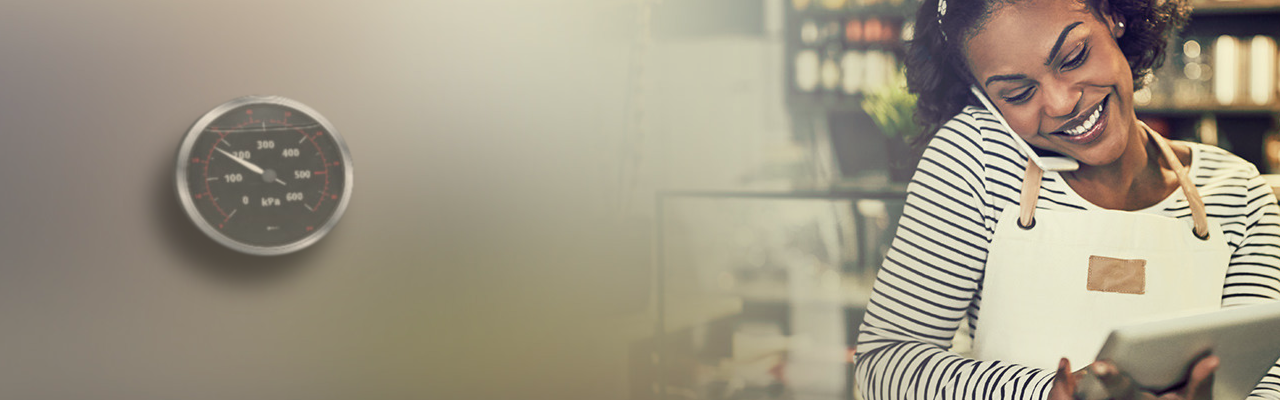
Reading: 175kPa
